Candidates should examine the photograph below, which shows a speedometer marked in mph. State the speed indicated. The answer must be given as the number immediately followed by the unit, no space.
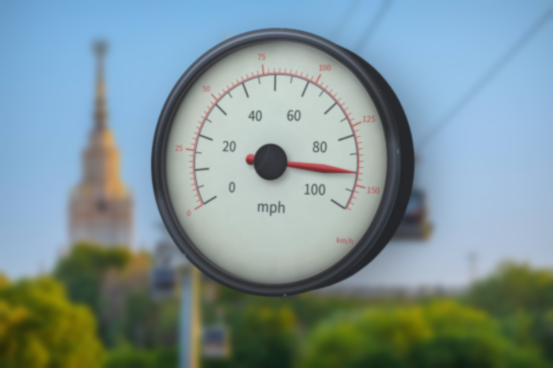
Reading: 90mph
